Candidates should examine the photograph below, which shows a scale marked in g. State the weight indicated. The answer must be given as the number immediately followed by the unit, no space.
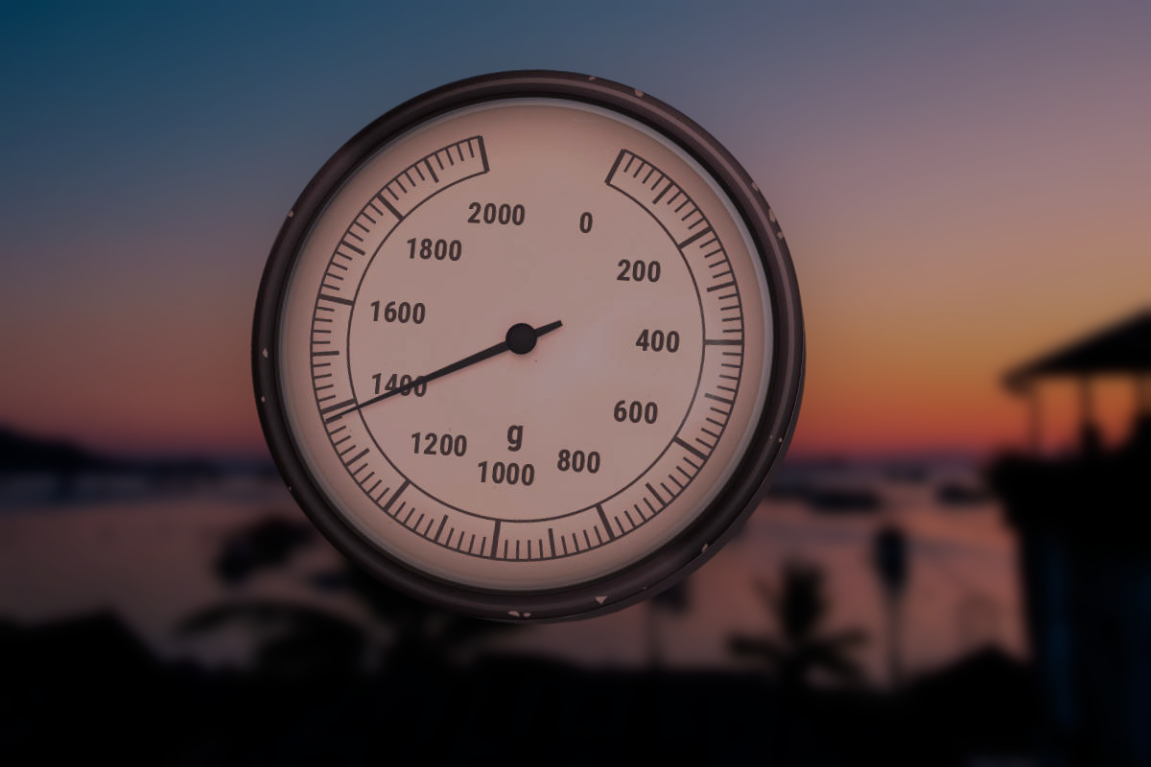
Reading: 1380g
